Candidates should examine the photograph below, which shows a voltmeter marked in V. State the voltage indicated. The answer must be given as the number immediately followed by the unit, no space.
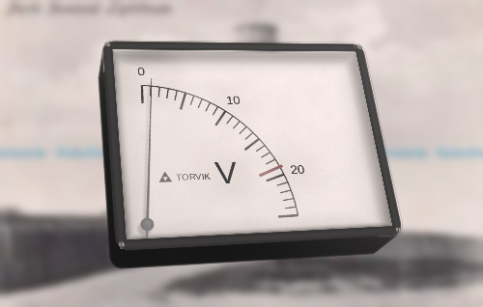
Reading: 1V
